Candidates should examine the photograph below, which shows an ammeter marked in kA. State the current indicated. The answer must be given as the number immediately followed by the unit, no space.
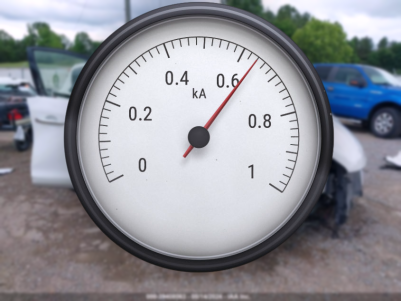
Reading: 0.64kA
